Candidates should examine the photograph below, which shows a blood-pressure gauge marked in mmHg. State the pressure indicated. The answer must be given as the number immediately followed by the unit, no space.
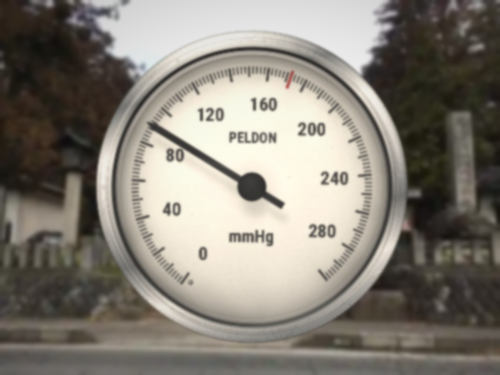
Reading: 90mmHg
